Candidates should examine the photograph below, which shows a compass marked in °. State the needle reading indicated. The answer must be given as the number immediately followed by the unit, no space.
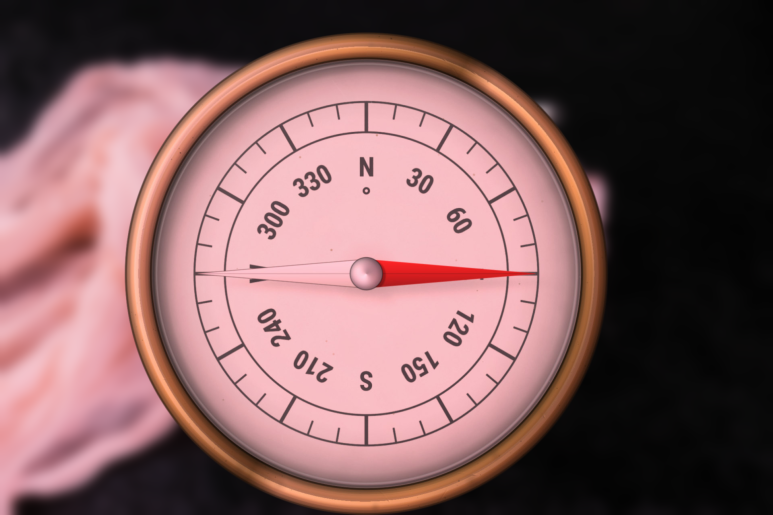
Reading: 90°
